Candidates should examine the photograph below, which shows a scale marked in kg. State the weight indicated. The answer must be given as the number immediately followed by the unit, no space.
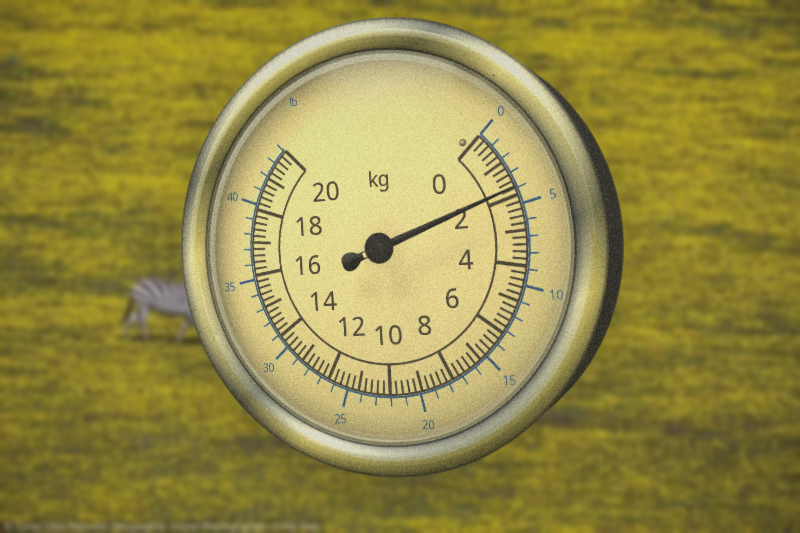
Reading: 1.8kg
